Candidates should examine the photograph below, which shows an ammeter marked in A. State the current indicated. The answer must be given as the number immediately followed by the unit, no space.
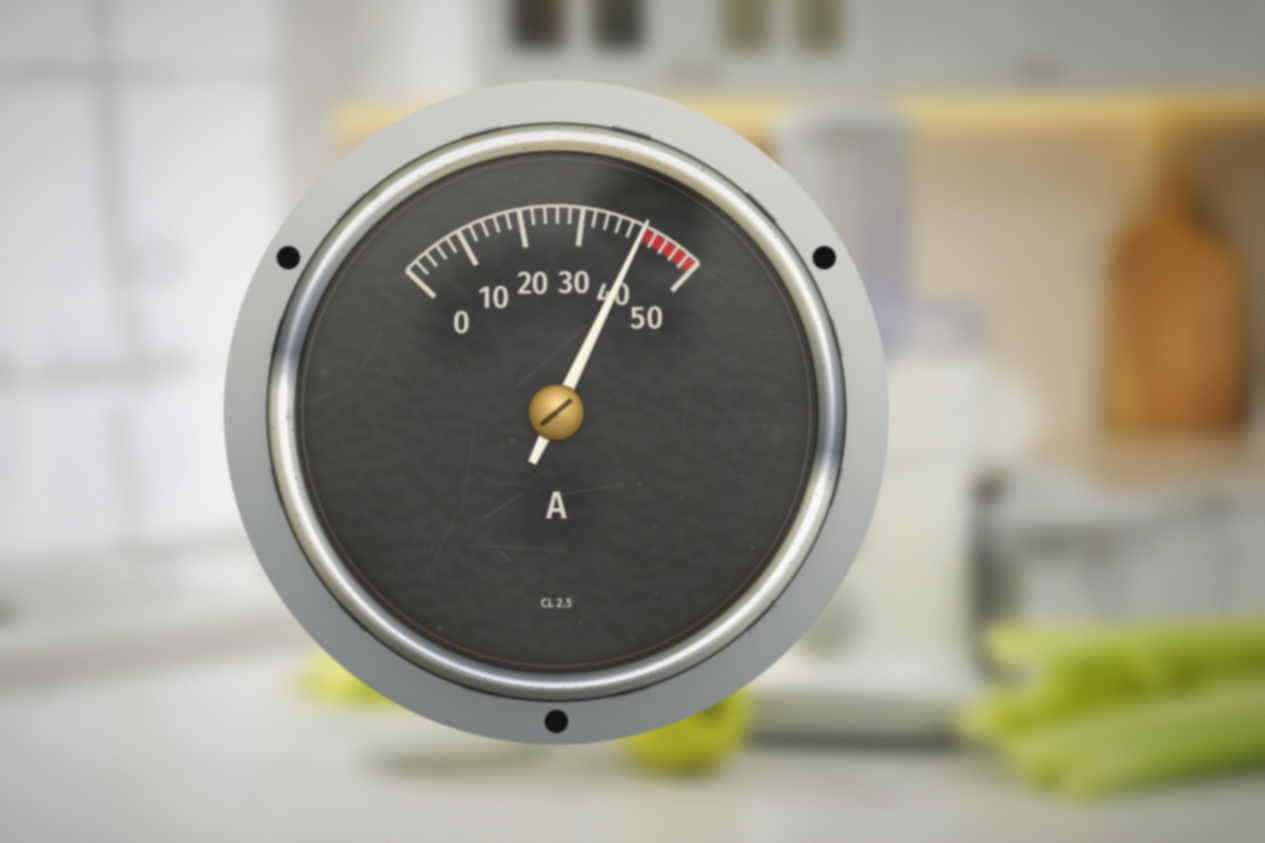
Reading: 40A
